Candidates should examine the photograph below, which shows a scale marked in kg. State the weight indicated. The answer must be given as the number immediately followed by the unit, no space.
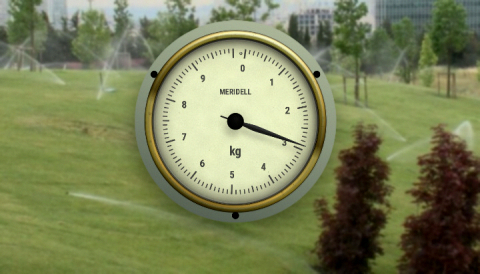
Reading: 2.9kg
